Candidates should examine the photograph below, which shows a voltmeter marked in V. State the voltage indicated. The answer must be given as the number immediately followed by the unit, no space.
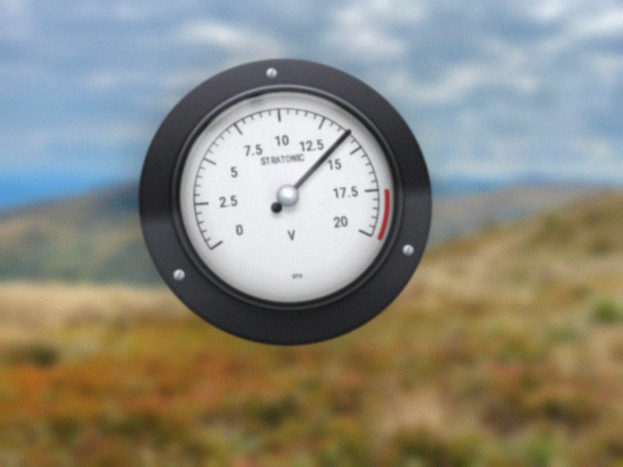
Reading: 14V
